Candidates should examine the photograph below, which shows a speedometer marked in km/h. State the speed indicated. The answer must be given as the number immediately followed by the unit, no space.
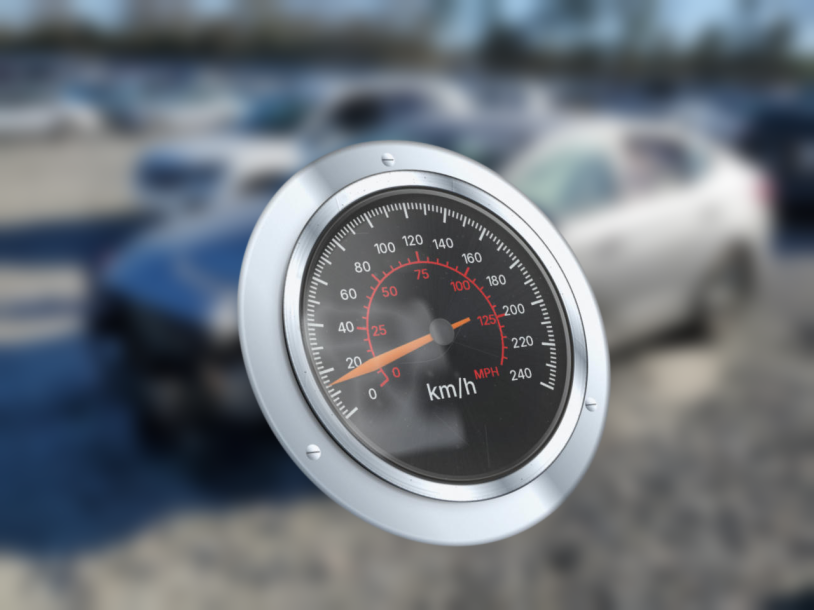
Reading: 14km/h
